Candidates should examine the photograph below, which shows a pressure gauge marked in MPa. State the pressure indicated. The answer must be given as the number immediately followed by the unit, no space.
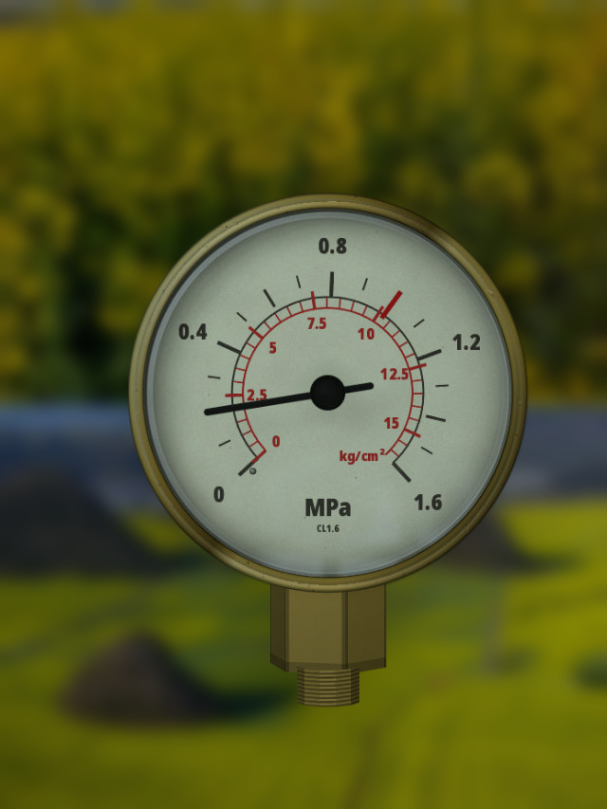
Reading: 0.2MPa
